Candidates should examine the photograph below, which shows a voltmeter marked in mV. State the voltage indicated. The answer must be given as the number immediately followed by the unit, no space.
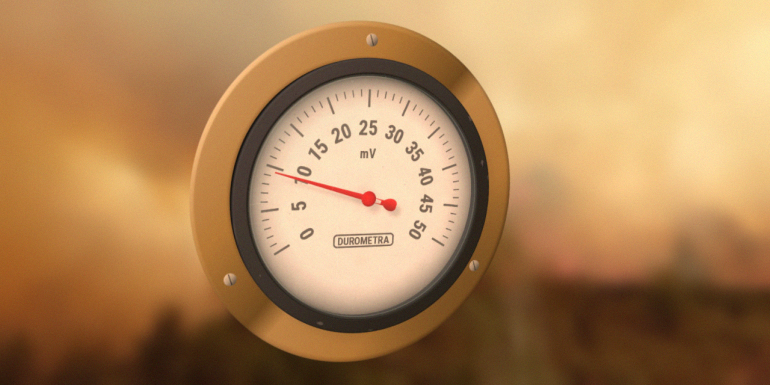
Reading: 9.5mV
